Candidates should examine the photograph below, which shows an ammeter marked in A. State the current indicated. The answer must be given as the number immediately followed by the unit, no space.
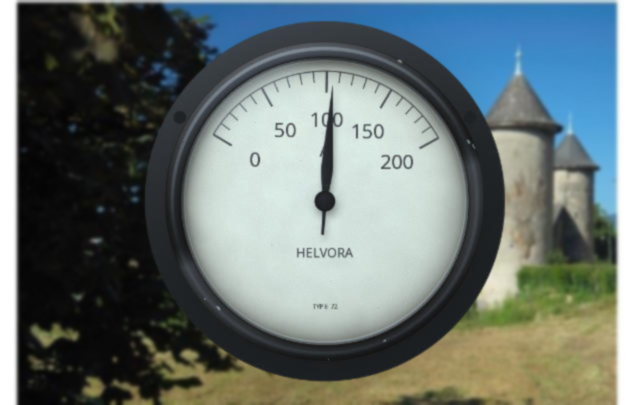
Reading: 105A
